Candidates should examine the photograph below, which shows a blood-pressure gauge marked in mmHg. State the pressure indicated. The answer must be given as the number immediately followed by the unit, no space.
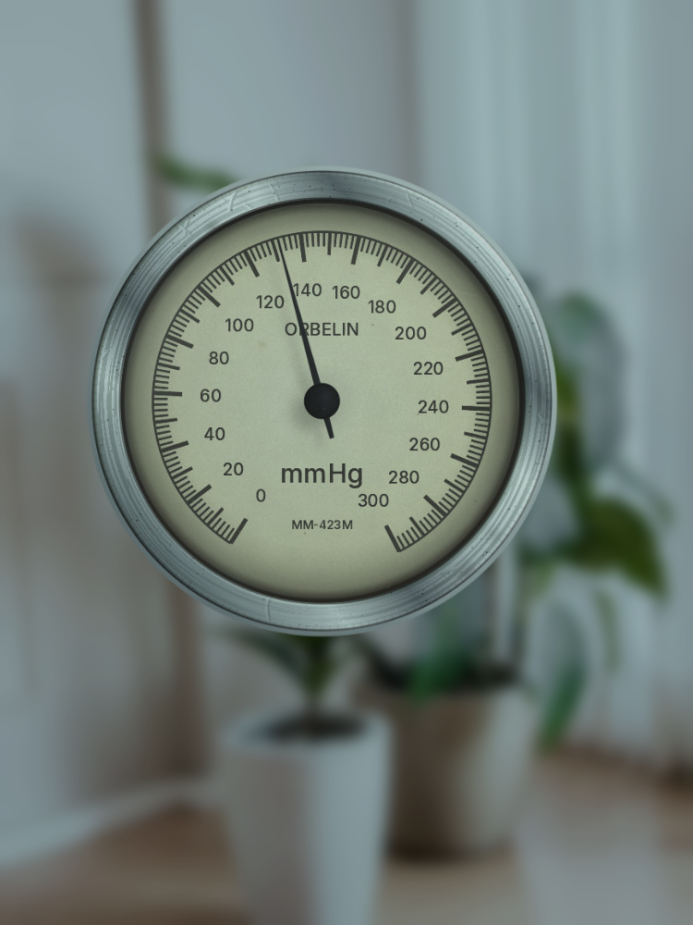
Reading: 132mmHg
